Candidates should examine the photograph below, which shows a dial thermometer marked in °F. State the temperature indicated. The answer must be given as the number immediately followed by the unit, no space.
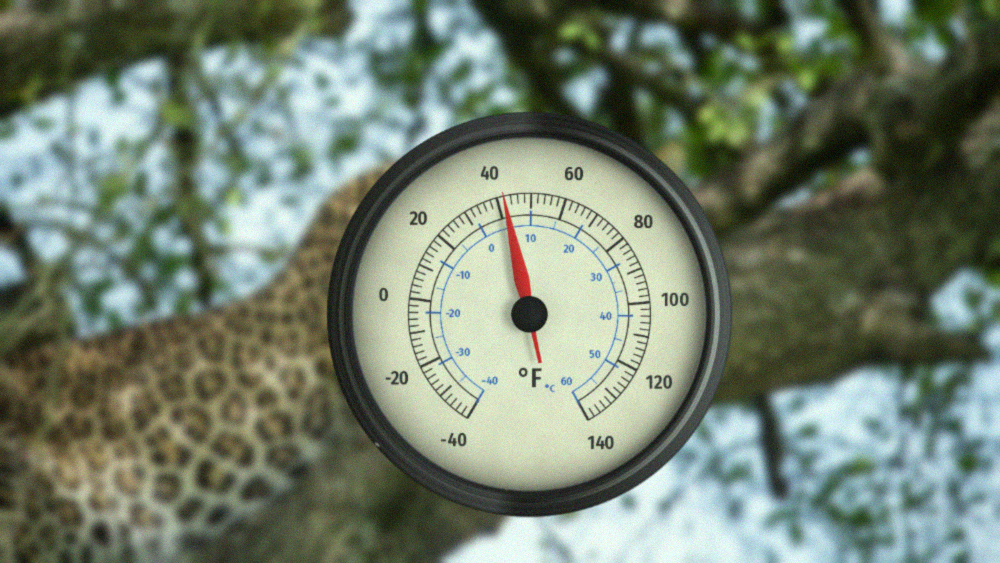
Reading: 42°F
